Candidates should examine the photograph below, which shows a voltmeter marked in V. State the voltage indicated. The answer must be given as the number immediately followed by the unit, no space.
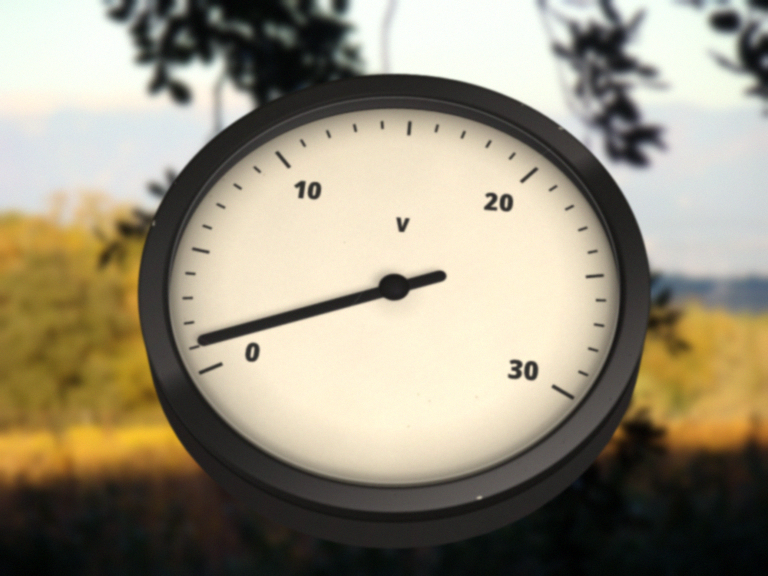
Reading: 1V
